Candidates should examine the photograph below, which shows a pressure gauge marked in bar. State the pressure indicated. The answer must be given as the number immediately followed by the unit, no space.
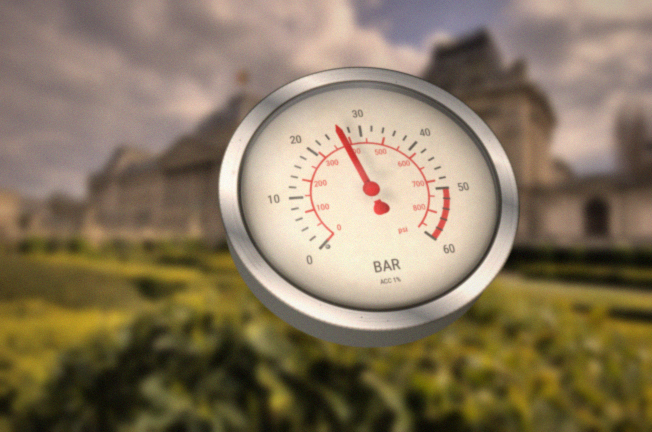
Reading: 26bar
